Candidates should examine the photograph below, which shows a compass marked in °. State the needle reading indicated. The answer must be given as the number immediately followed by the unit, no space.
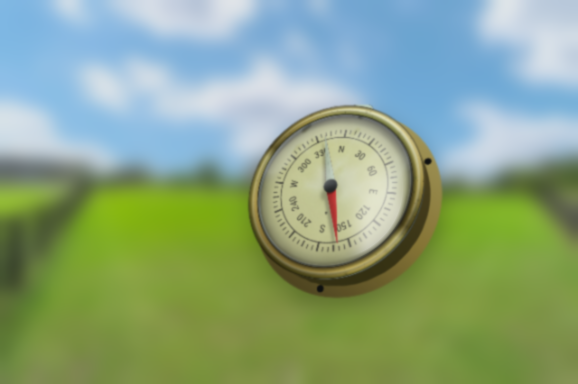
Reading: 160°
